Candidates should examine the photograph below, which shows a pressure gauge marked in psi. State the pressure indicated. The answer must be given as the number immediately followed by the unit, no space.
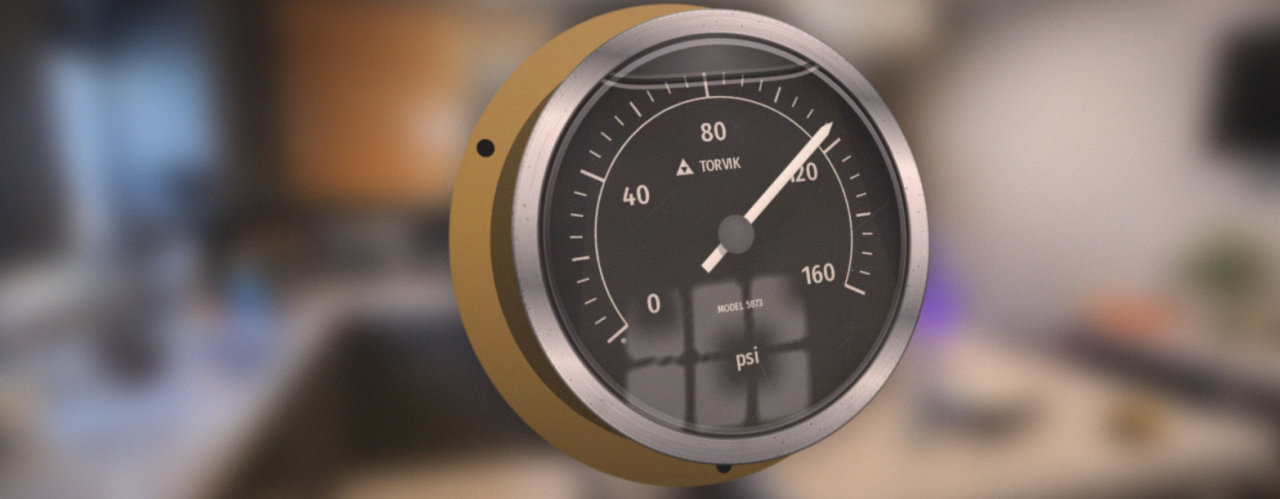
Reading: 115psi
